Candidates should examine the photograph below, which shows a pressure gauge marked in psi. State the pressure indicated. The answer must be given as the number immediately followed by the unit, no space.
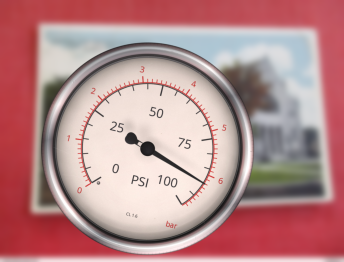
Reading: 90psi
